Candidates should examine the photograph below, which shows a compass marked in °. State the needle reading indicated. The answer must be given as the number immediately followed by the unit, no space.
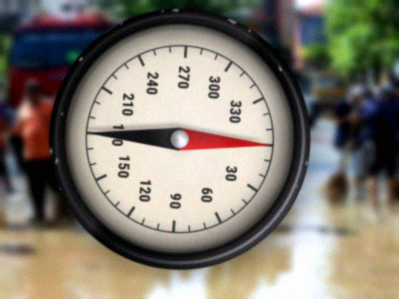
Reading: 0°
